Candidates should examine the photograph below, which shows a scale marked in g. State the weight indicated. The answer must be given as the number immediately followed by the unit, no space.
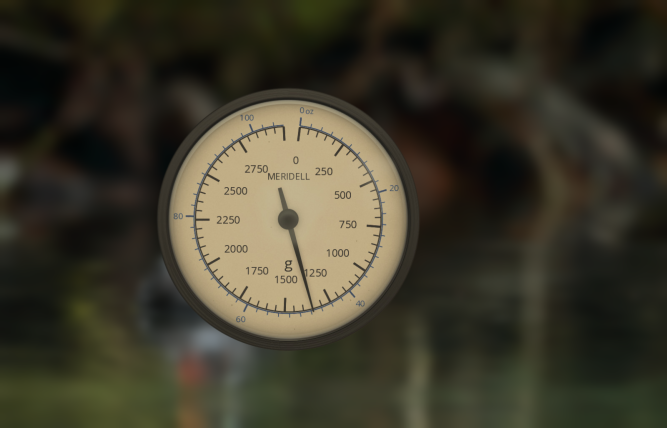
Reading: 1350g
